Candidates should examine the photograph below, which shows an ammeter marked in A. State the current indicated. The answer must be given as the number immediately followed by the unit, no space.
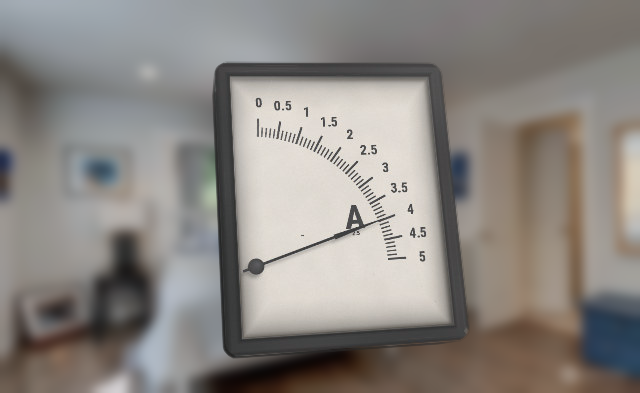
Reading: 4A
